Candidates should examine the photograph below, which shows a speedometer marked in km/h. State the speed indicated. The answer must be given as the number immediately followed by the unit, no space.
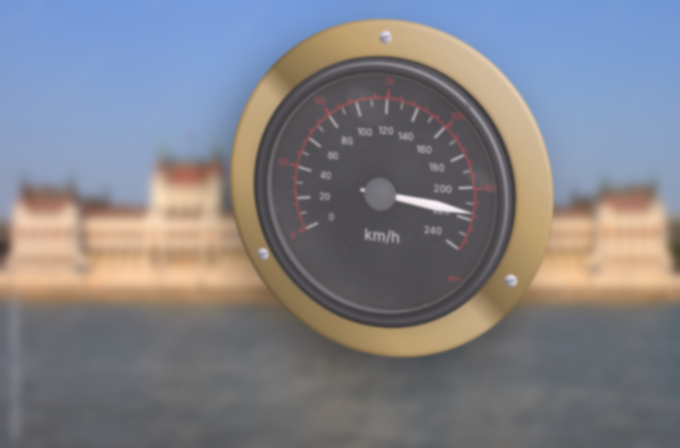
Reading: 215km/h
